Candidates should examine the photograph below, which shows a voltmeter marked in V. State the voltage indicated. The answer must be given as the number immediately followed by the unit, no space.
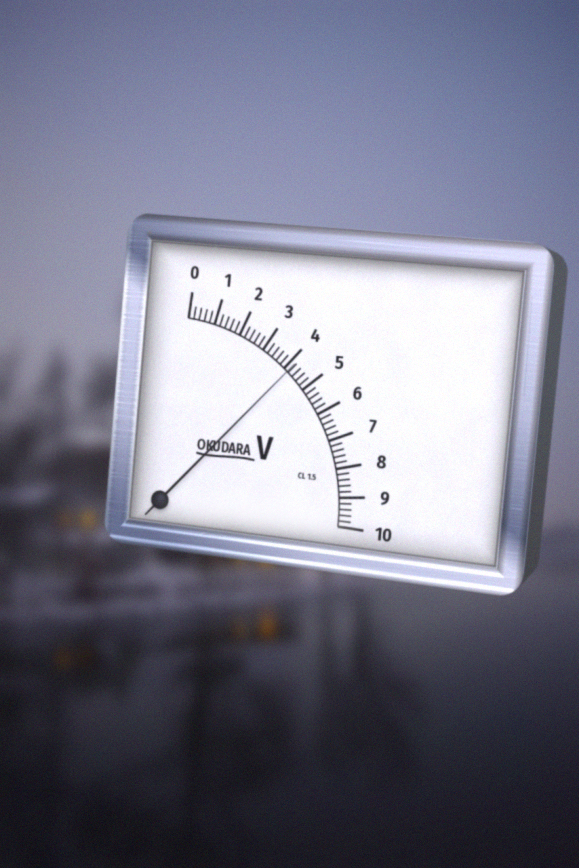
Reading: 4.2V
